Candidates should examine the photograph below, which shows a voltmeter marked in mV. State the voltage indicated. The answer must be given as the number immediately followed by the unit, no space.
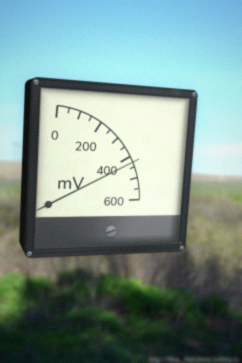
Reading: 425mV
